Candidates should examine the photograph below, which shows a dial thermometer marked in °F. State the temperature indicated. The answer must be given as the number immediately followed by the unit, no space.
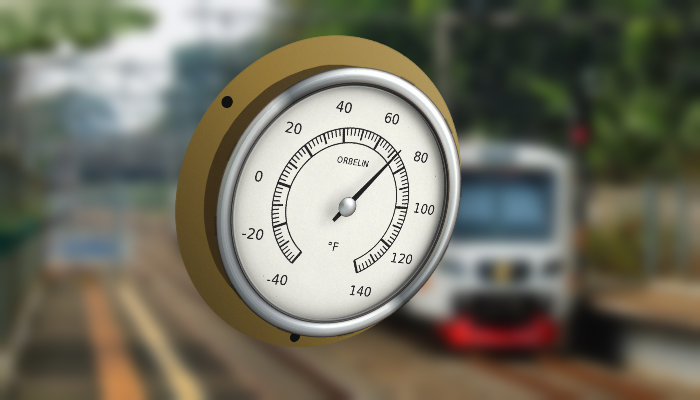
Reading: 70°F
